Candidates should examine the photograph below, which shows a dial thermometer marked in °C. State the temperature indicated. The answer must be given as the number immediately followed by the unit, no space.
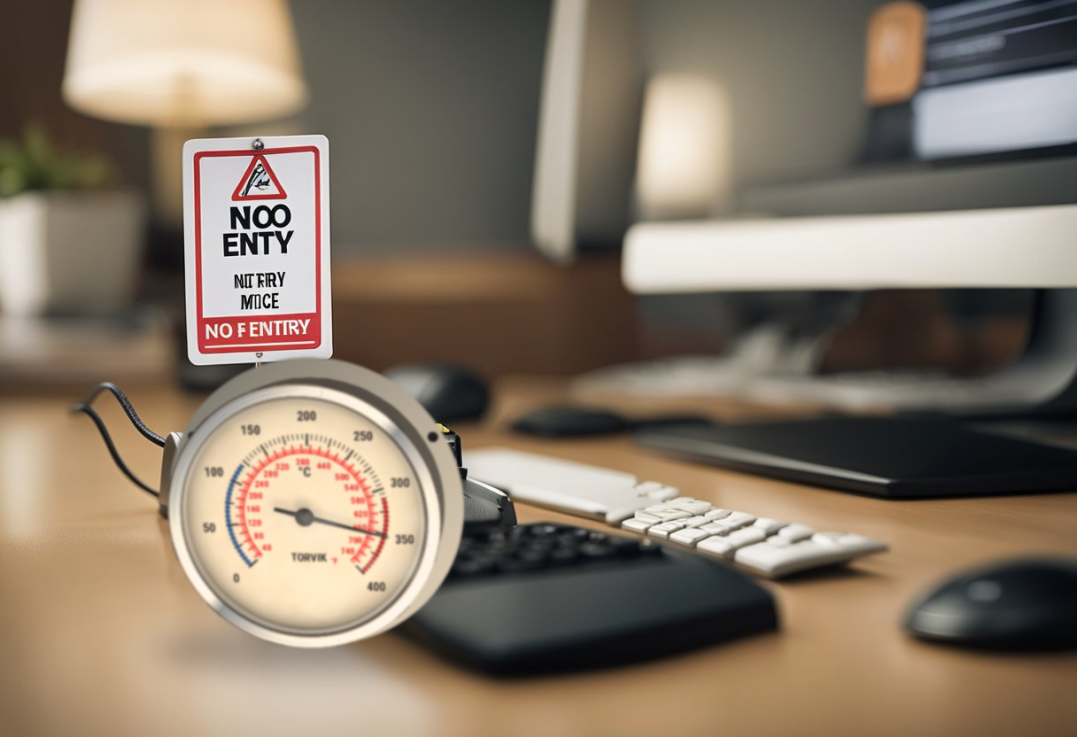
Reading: 350°C
